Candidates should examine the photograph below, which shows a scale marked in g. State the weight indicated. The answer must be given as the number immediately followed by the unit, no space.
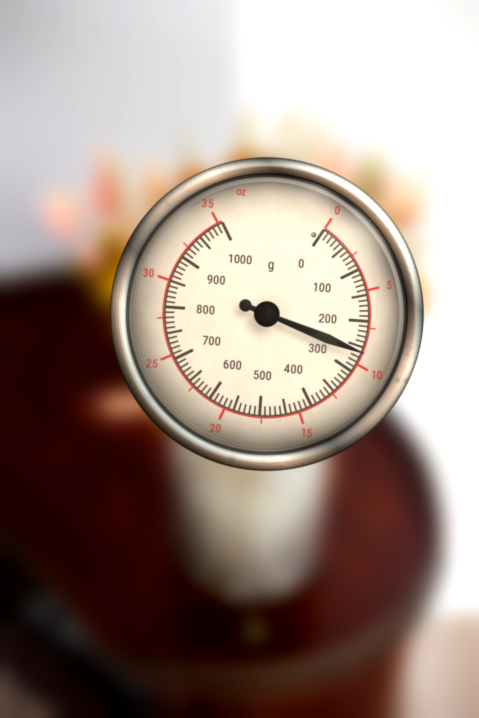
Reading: 260g
